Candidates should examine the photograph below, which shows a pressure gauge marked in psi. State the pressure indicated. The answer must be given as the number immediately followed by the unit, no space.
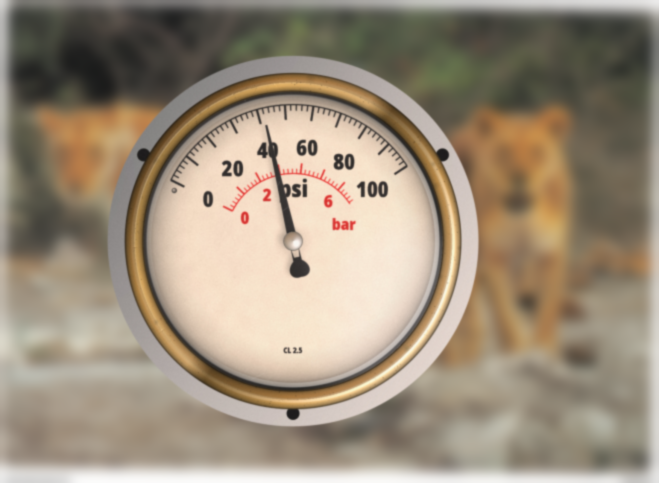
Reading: 42psi
